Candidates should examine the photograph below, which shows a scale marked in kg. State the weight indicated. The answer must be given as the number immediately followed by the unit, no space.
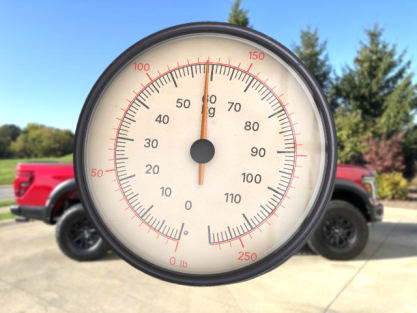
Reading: 59kg
